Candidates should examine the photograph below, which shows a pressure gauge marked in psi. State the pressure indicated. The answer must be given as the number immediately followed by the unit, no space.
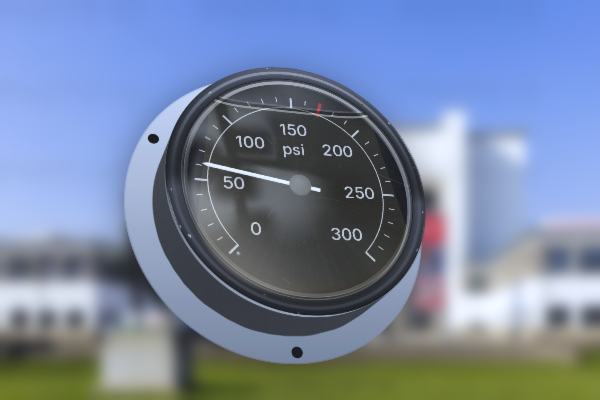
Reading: 60psi
